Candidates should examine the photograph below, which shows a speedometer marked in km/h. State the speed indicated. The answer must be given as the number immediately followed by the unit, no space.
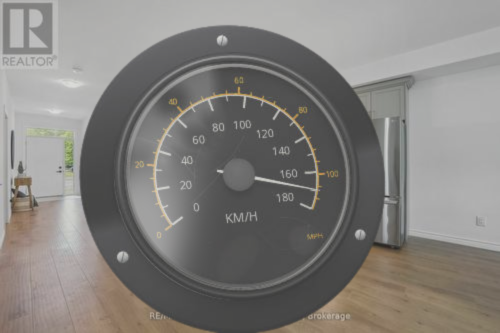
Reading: 170km/h
